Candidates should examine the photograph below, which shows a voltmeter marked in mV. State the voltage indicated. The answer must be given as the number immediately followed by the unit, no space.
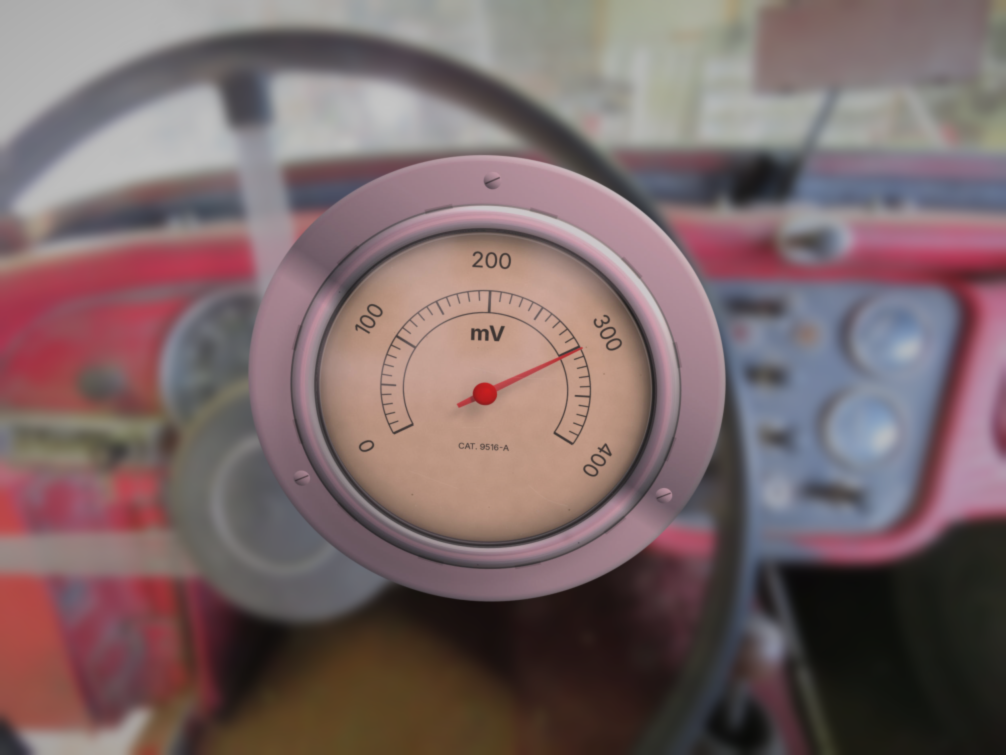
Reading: 300mV
